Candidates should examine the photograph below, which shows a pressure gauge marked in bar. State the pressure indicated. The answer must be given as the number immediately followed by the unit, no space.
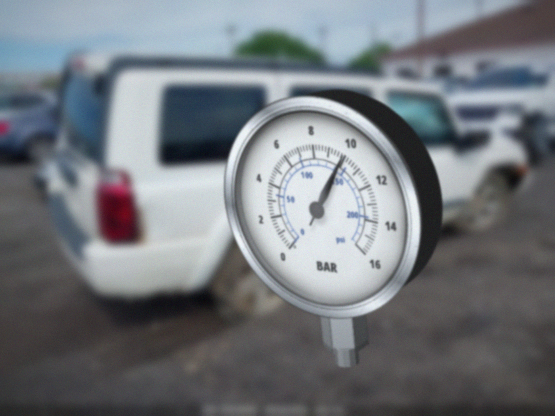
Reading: 10bar
